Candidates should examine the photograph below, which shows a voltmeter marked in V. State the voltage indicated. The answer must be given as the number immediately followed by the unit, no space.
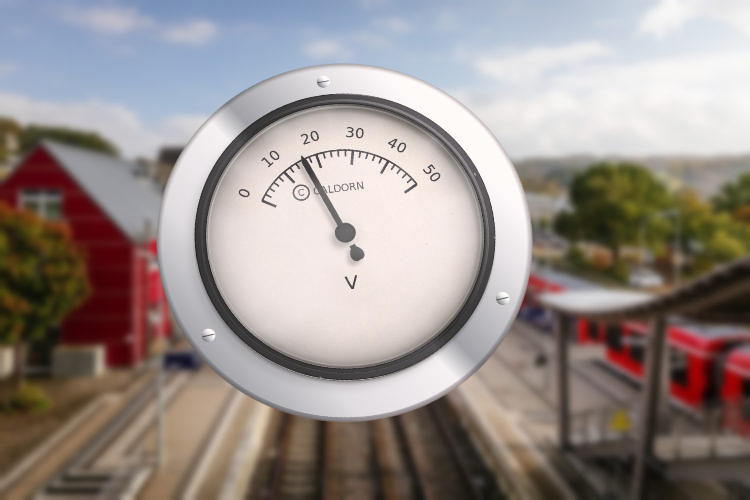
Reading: 16V
